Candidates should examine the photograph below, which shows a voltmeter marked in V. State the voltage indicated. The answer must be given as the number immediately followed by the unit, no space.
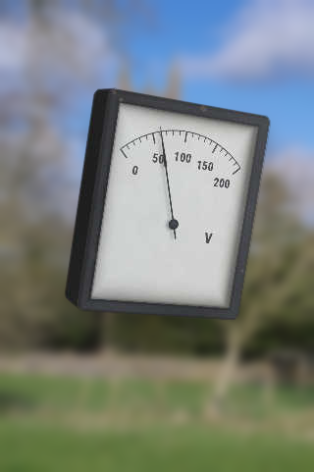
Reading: 60V
